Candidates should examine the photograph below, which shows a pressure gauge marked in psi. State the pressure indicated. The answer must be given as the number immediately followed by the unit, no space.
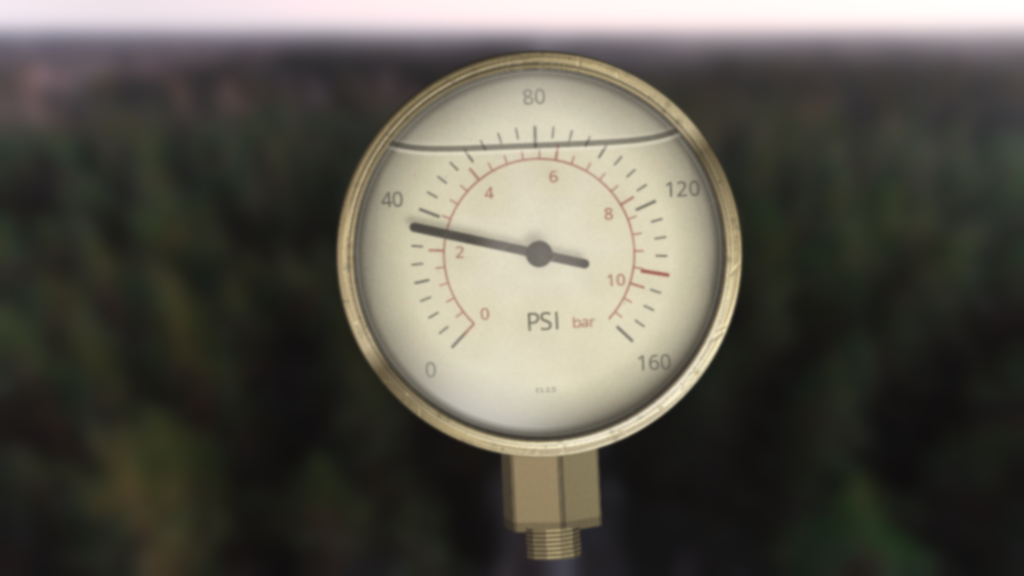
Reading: 35psi
